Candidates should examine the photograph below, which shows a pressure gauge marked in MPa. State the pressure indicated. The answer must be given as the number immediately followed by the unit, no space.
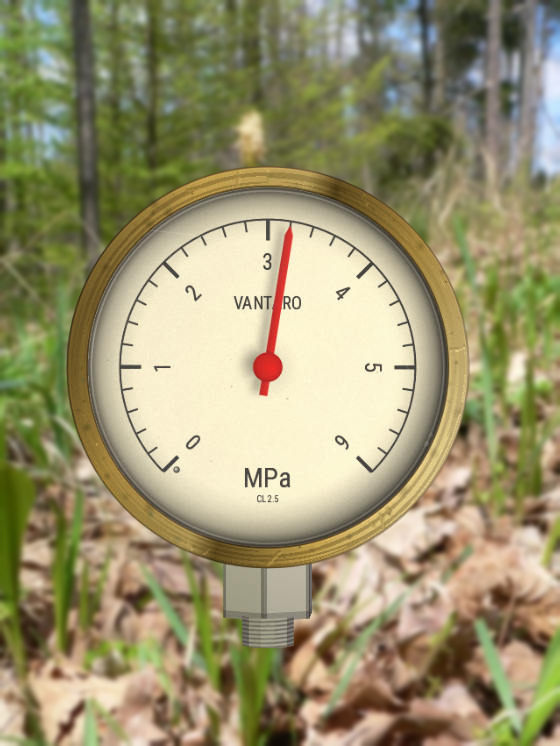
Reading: 3.2MPa
